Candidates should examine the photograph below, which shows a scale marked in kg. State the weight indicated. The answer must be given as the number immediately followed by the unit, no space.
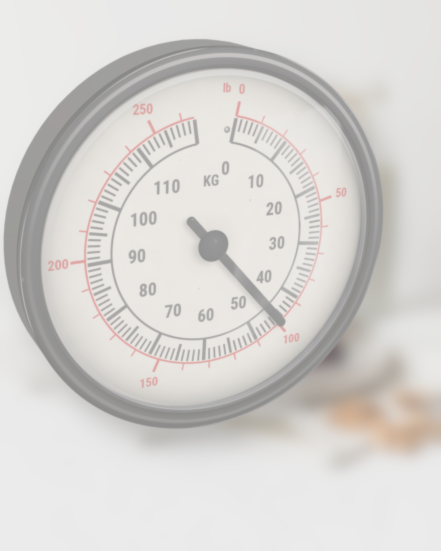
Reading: 45kg
